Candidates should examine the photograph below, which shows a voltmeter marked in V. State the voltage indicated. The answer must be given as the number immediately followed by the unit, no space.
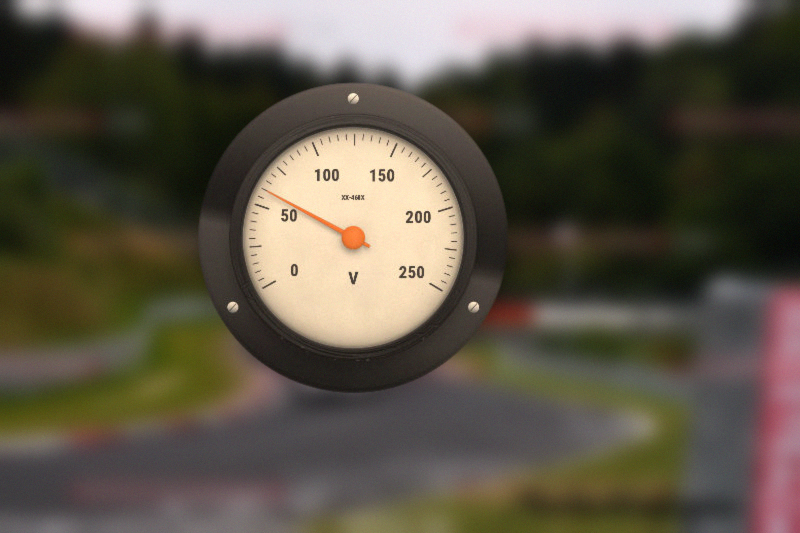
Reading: 60V
